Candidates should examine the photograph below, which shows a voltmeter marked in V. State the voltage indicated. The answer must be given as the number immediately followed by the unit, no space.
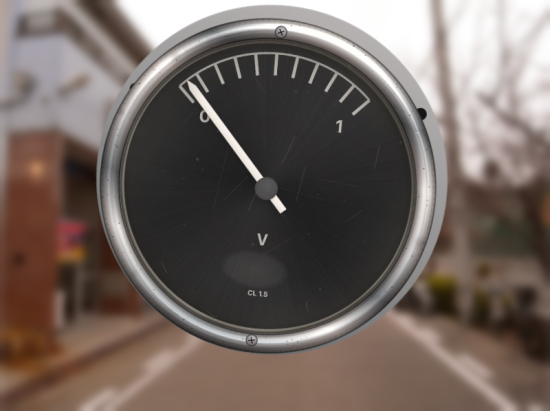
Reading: 0.05V
